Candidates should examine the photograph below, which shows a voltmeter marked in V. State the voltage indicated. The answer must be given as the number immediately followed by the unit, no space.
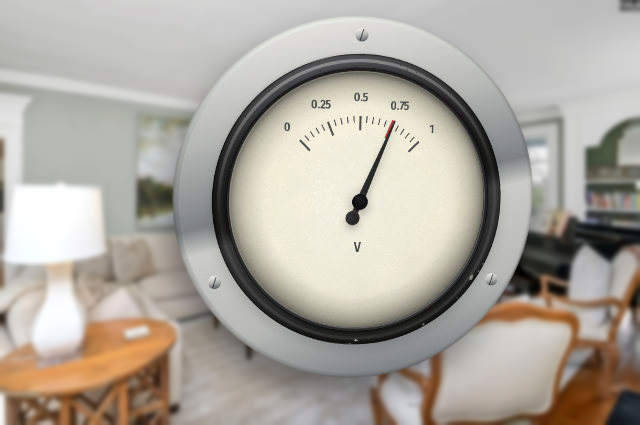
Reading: 0.75V
